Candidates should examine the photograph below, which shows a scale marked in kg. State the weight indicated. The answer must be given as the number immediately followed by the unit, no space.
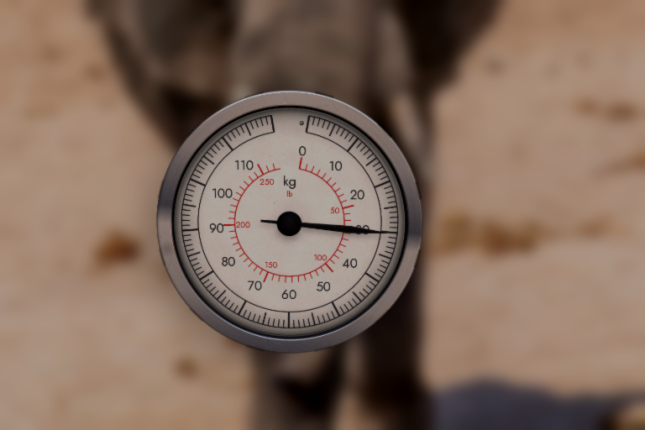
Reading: 30kg
